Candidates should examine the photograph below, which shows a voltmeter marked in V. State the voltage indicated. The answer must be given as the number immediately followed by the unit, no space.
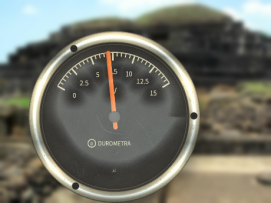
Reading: 7V
